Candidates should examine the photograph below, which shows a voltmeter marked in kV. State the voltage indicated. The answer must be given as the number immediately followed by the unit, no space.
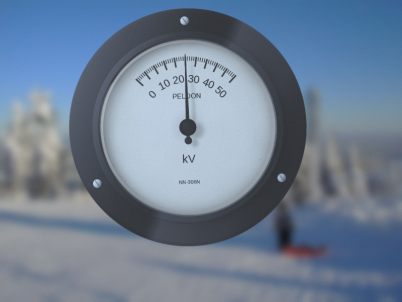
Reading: 25kV
